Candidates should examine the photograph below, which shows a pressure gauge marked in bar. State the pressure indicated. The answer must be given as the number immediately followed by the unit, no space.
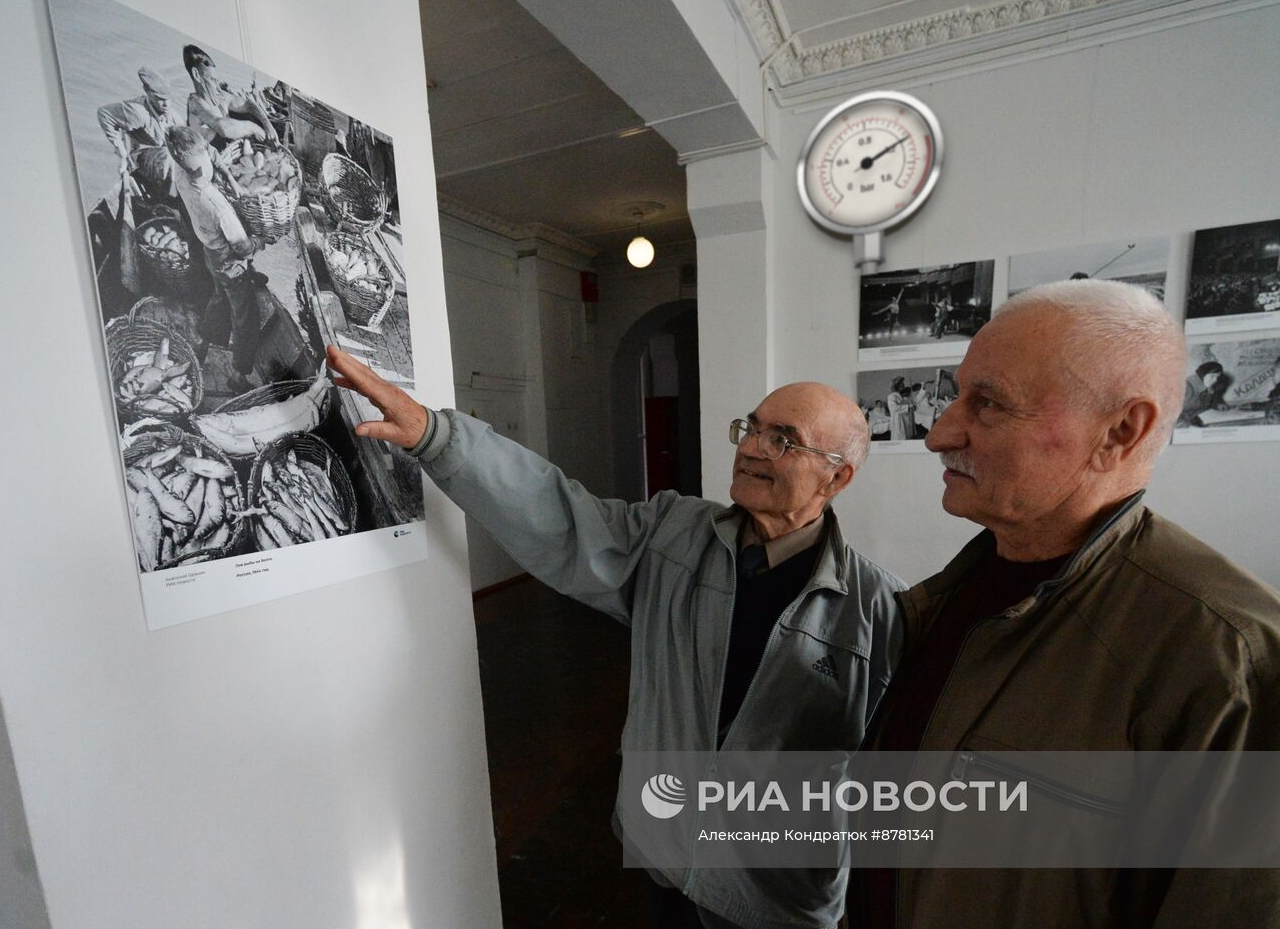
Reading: 1.2bar
